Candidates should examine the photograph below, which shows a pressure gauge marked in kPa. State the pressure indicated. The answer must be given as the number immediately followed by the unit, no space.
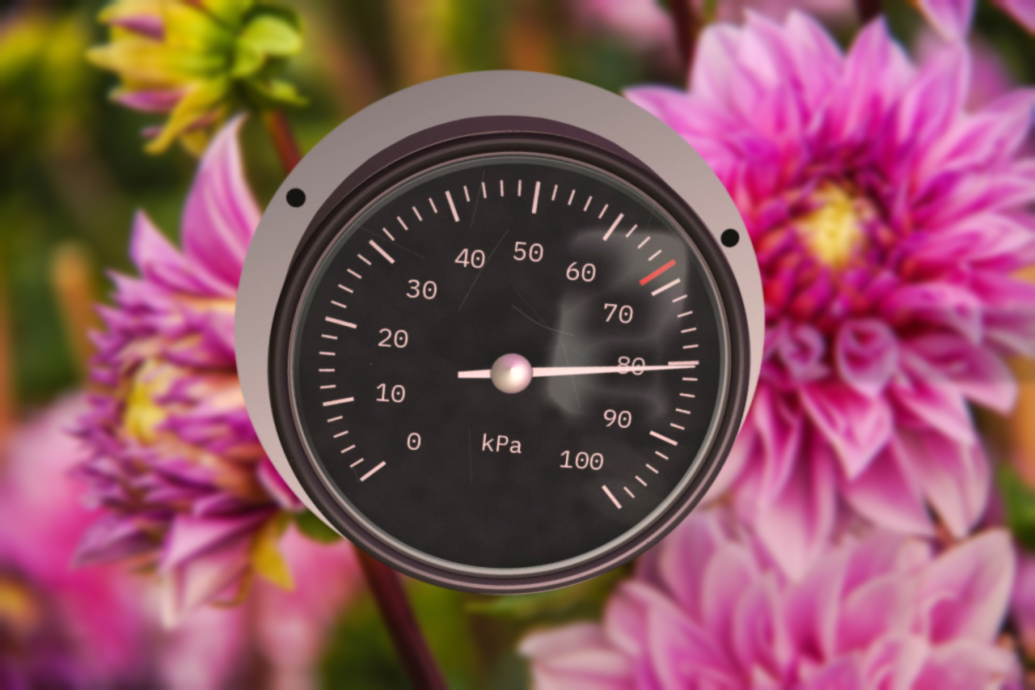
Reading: 80kPa
